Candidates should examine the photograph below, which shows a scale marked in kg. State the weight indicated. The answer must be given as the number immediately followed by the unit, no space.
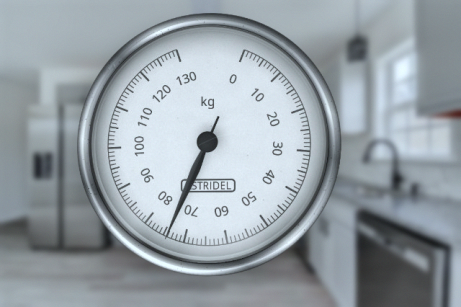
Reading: 74kg
